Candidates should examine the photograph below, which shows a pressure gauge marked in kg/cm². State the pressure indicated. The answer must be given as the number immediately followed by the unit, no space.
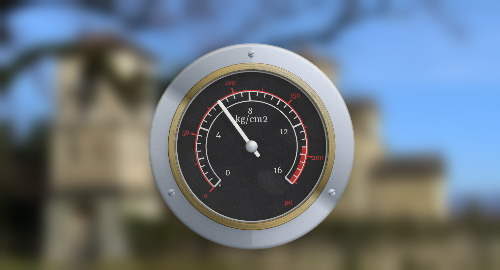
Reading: 6kg/cm²
